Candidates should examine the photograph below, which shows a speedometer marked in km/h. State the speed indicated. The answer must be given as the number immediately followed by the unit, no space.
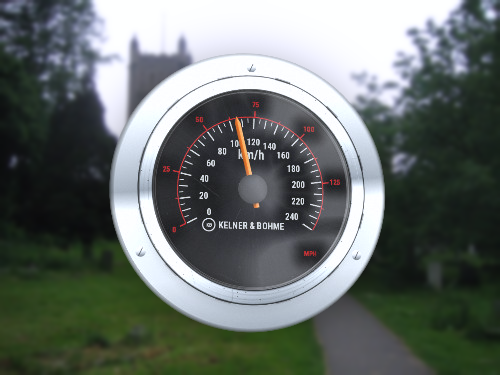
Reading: 105km/h
